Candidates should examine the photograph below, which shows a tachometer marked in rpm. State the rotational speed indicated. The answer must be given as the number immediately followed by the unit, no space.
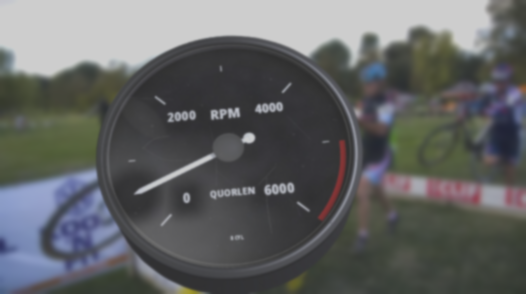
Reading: 500rpm
